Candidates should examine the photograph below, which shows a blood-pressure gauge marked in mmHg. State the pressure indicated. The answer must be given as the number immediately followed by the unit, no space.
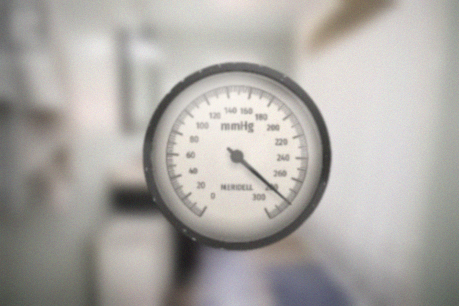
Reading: 280mmHg
